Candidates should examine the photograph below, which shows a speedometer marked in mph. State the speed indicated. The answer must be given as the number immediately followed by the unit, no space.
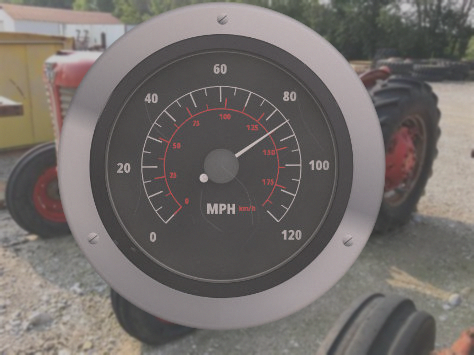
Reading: 85mph
